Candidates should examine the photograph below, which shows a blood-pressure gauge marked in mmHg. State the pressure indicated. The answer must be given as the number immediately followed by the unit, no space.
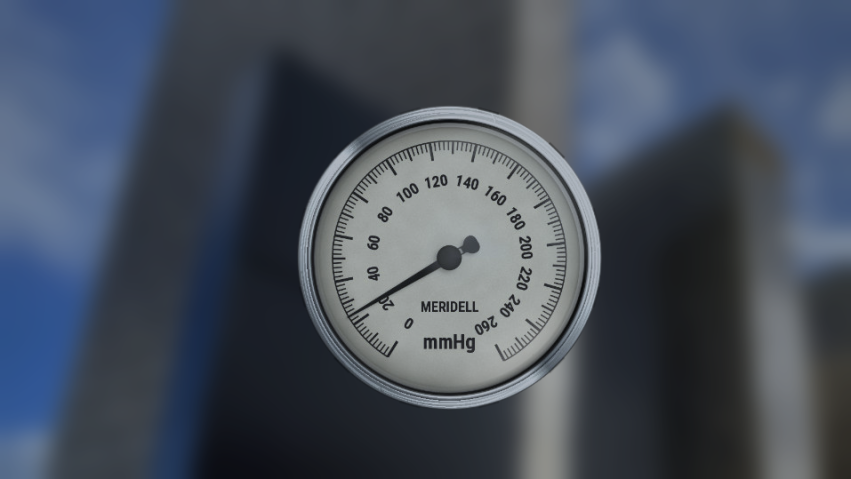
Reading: 24mmHg
